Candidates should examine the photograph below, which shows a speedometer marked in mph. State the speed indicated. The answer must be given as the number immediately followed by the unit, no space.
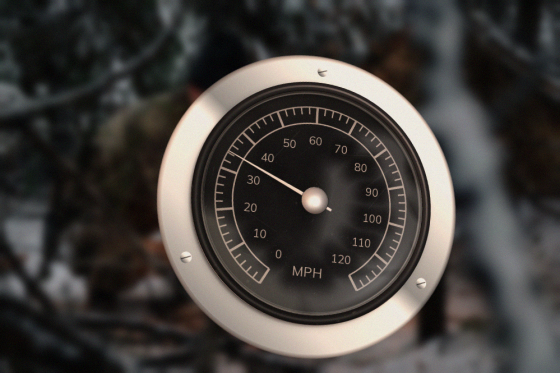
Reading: 34mph
